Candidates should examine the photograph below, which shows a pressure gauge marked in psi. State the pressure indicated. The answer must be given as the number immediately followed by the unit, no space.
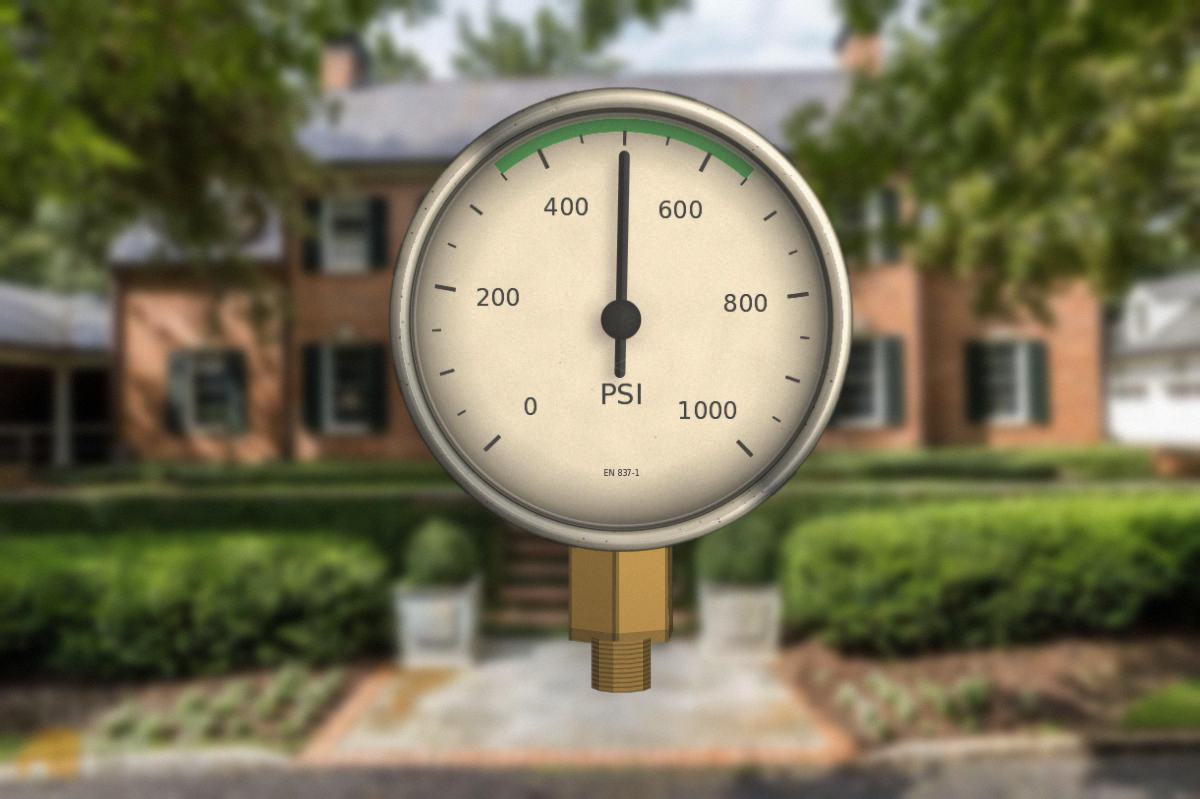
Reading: 500psi
